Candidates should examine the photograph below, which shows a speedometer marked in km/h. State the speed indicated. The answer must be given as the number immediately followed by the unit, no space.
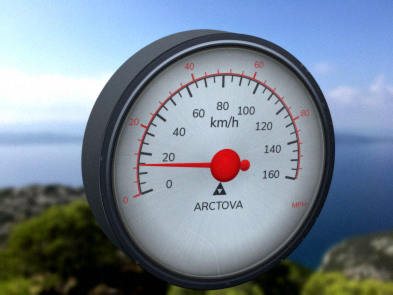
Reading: 15km/h
